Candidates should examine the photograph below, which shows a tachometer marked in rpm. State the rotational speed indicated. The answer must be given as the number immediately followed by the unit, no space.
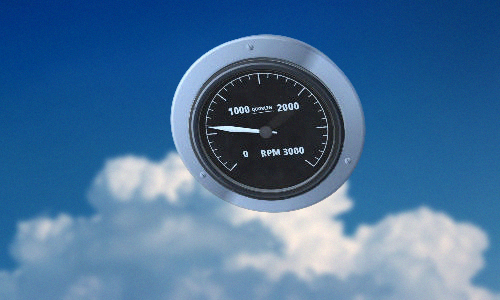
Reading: 600rpm
